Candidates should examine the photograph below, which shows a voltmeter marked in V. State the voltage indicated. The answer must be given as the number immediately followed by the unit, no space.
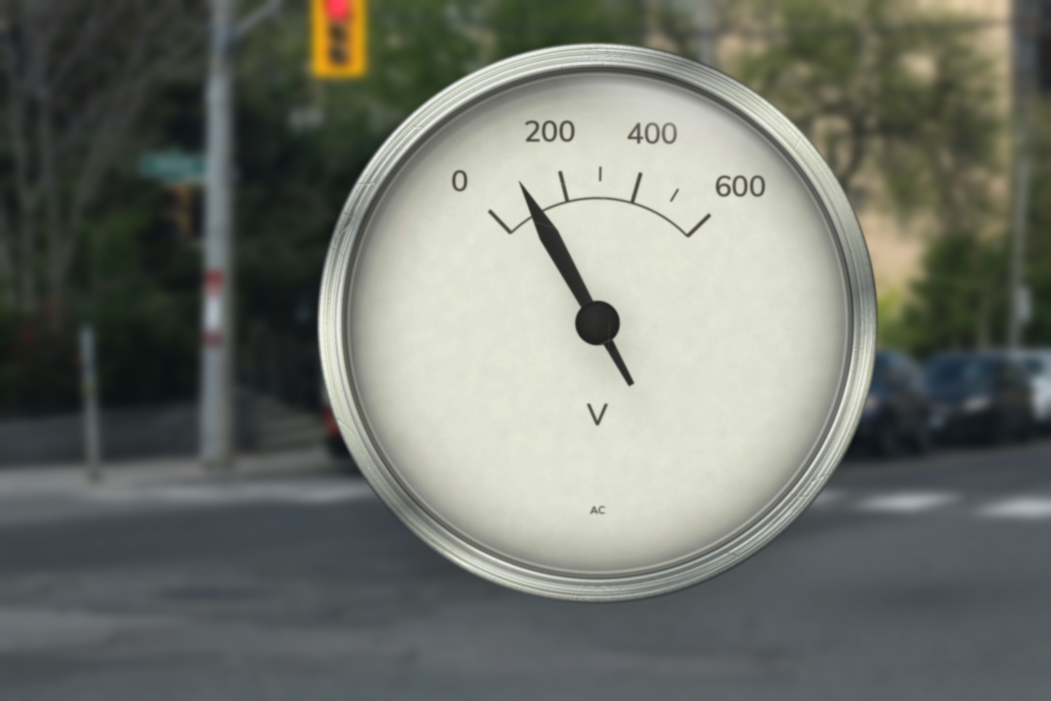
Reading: 100V
